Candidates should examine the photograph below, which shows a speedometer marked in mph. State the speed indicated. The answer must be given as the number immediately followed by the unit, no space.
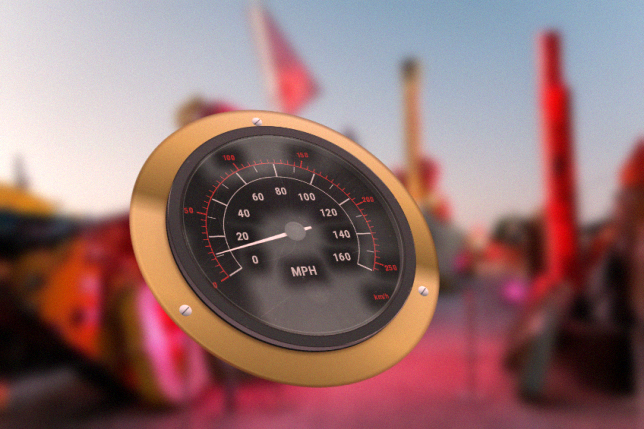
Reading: 10mph
